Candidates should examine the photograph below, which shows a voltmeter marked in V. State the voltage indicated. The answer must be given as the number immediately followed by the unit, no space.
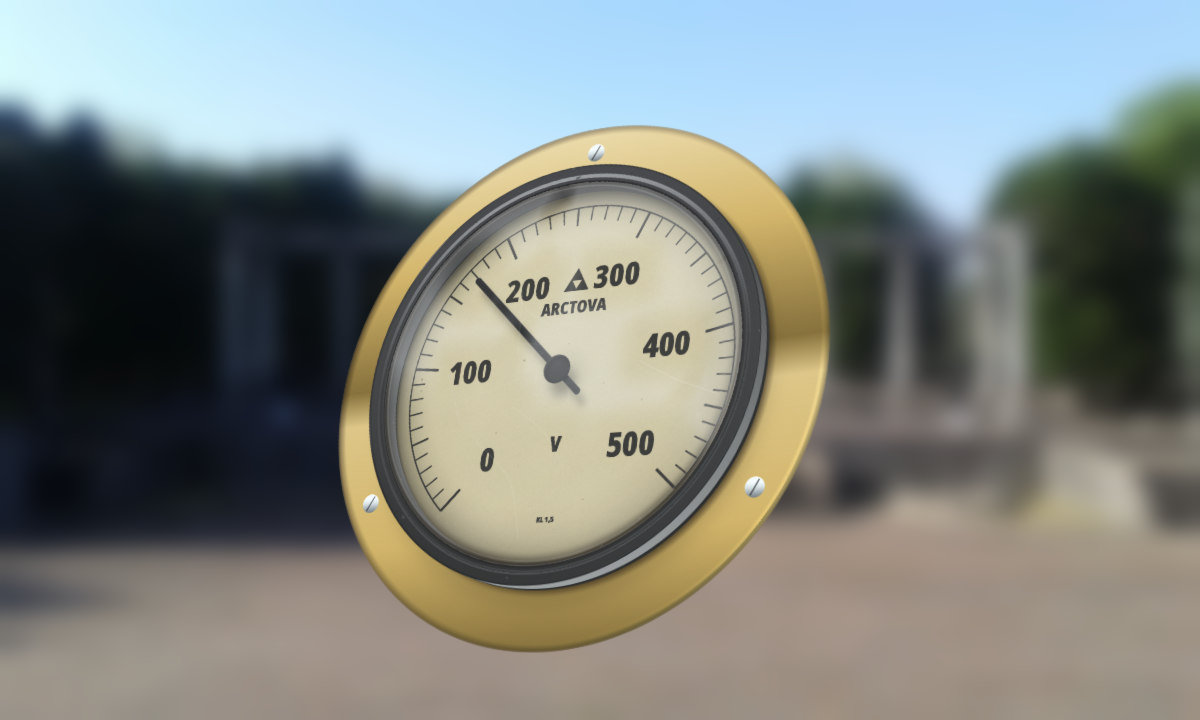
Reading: 170V
